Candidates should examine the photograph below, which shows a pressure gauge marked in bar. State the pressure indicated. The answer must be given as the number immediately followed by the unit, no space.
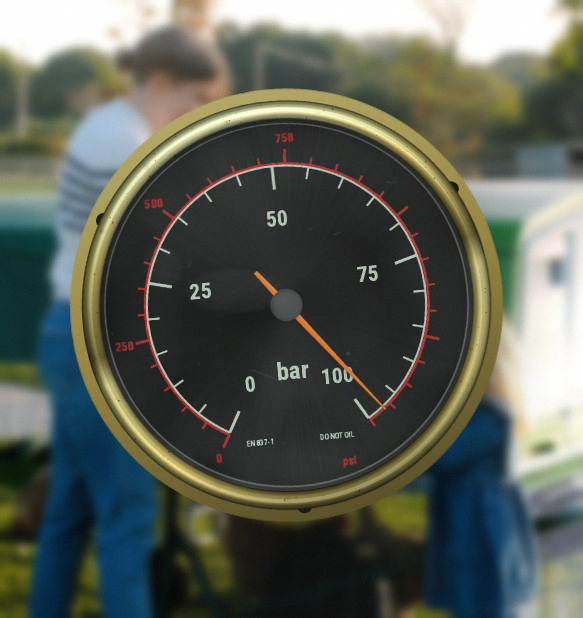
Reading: 97.5bar
